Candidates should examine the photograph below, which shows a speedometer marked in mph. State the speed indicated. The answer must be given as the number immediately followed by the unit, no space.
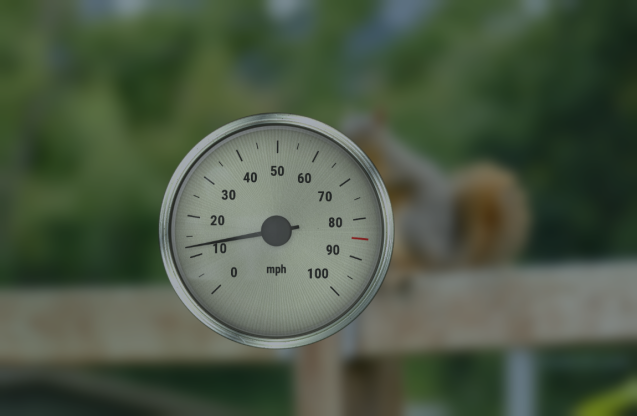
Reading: 12.5mph
